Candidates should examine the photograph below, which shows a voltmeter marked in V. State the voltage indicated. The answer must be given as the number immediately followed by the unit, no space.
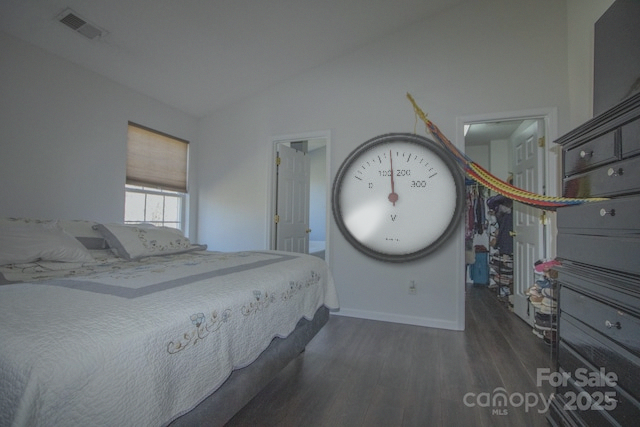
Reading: 140V
